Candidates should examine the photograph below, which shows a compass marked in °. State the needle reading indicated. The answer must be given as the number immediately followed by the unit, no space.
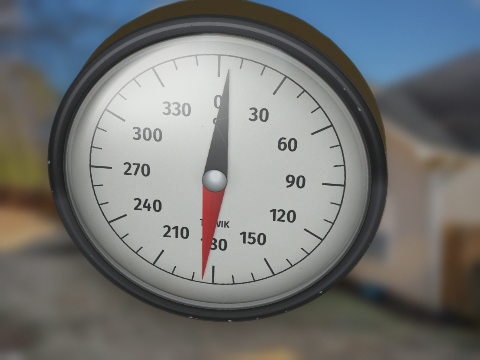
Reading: 185°
